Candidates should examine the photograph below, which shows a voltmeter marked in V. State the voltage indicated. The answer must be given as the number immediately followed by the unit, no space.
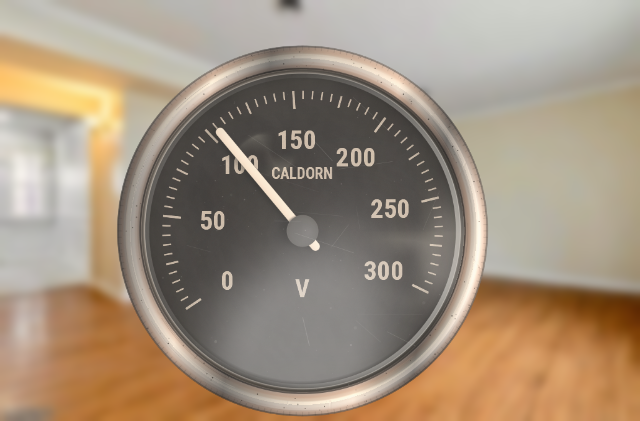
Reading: 105V
